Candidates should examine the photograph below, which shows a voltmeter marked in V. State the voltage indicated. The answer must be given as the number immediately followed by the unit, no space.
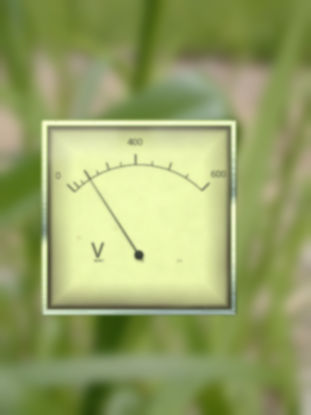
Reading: 200V
